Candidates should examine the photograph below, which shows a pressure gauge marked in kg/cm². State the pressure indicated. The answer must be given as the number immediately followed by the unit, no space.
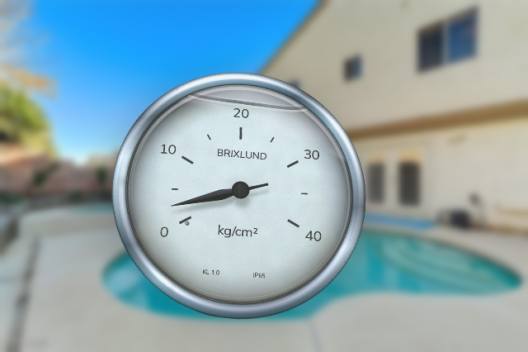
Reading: 2.5kg/cm²
